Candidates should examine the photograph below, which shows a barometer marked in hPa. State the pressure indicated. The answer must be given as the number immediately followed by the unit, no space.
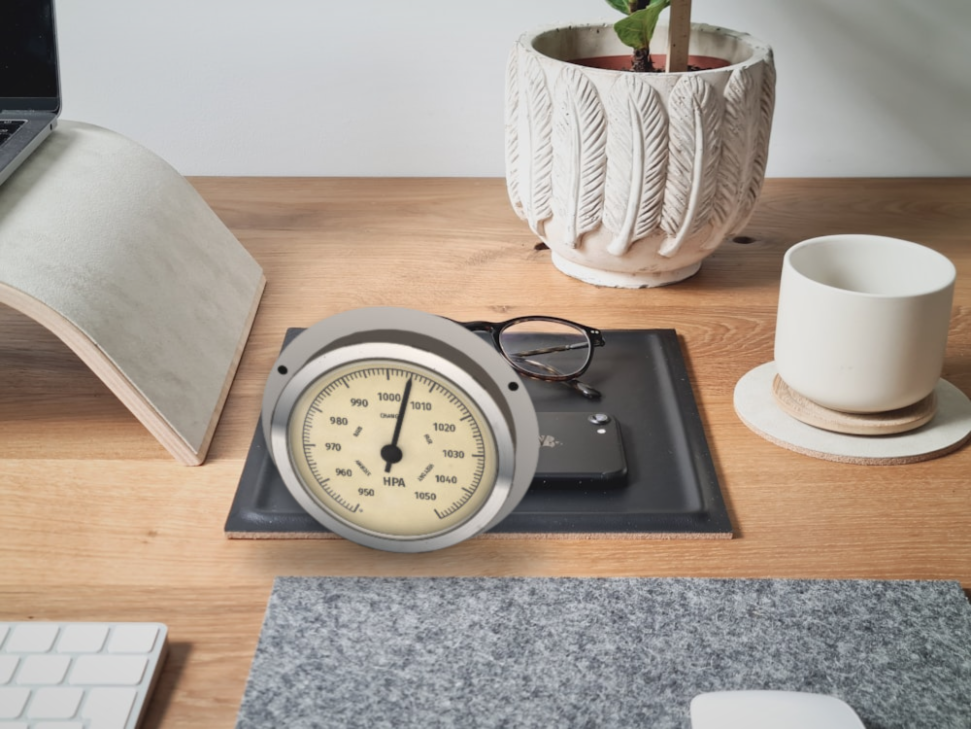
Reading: 1005hPa
